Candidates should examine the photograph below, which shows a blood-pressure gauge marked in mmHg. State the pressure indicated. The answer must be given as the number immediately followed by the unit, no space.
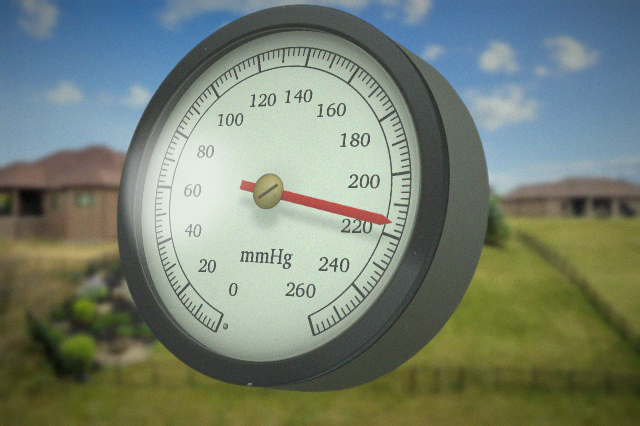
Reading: 216mmHg
